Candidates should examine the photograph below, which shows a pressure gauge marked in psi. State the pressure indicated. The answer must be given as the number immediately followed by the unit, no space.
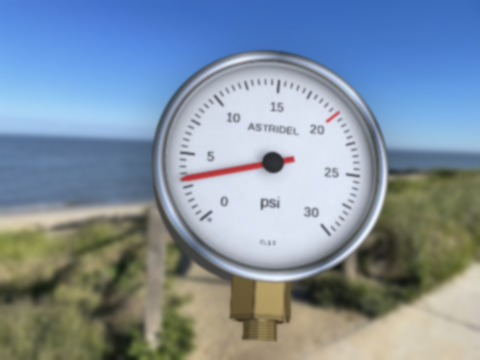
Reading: 3psi
